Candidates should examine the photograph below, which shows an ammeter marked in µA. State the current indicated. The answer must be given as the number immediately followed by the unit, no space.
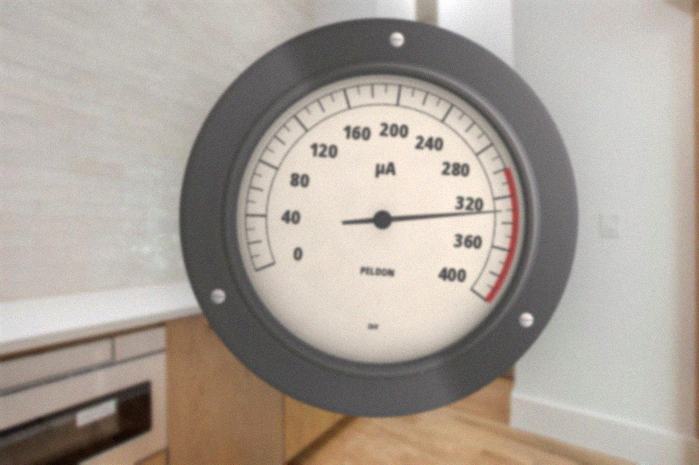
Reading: 330µA
